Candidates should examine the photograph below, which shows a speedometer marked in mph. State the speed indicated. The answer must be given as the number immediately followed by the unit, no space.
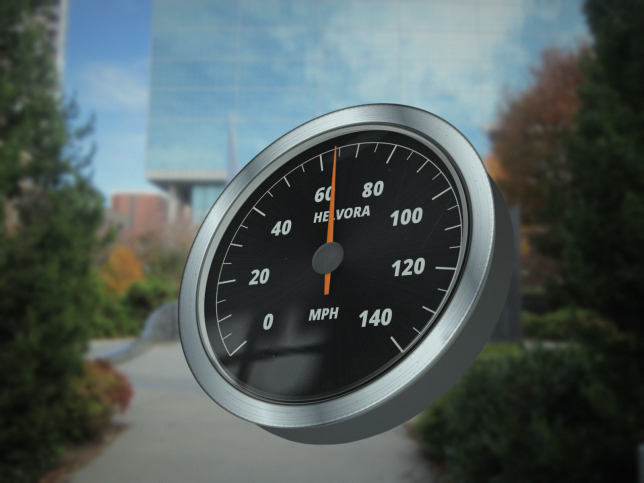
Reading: 65mph
